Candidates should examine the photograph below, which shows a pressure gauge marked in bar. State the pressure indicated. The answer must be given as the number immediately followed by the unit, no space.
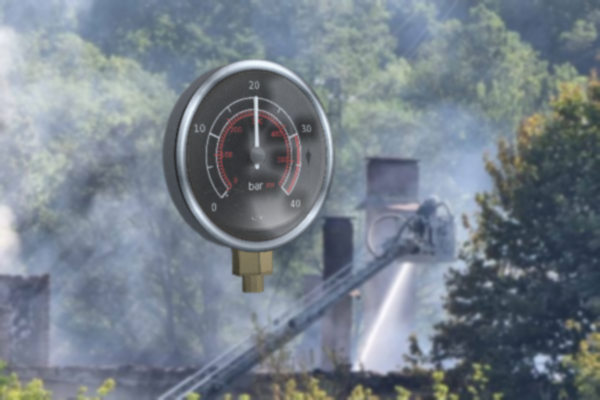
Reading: 20bar
